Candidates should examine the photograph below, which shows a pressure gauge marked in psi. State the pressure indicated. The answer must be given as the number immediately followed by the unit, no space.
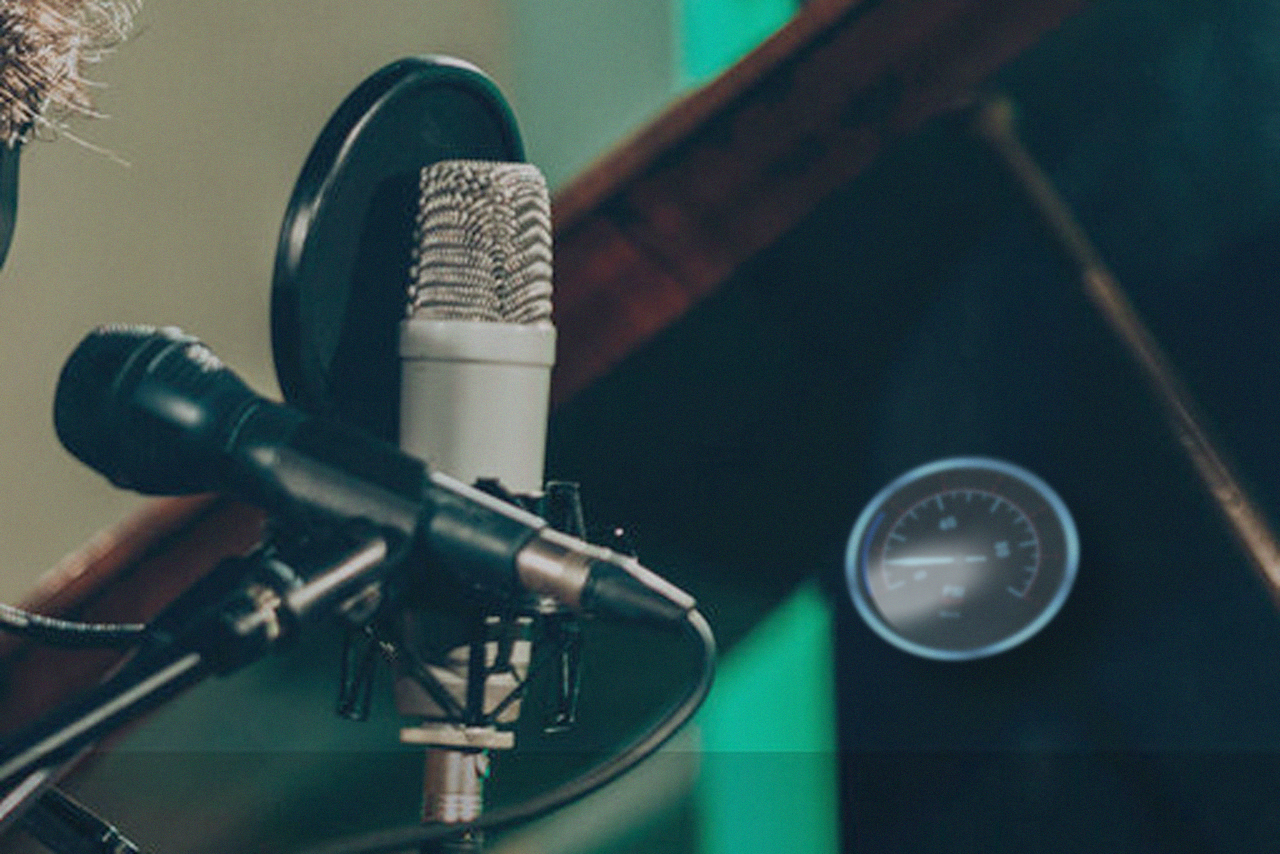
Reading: 10psi
